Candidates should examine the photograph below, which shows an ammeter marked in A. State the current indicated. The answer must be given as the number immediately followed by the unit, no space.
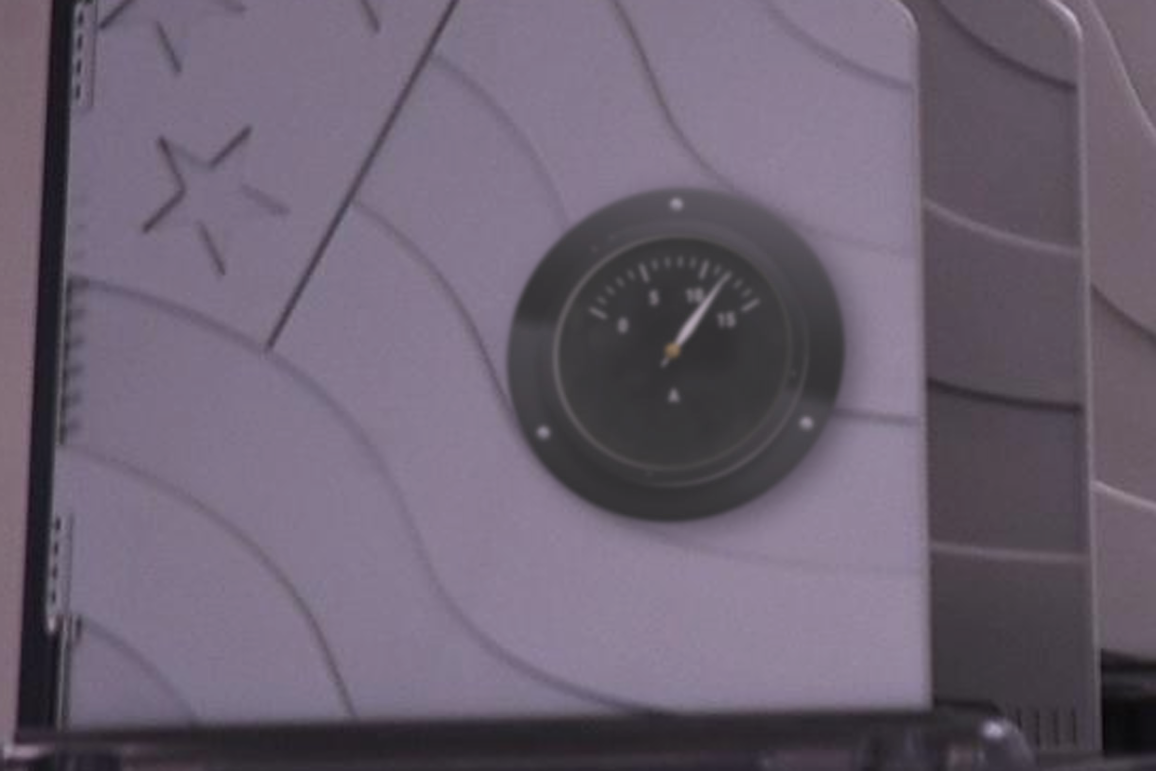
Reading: 12A
